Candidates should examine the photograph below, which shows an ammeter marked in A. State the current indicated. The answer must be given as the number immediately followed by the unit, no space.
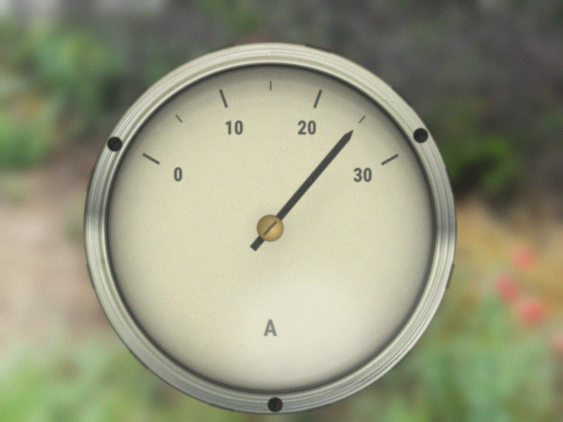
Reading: 25A
